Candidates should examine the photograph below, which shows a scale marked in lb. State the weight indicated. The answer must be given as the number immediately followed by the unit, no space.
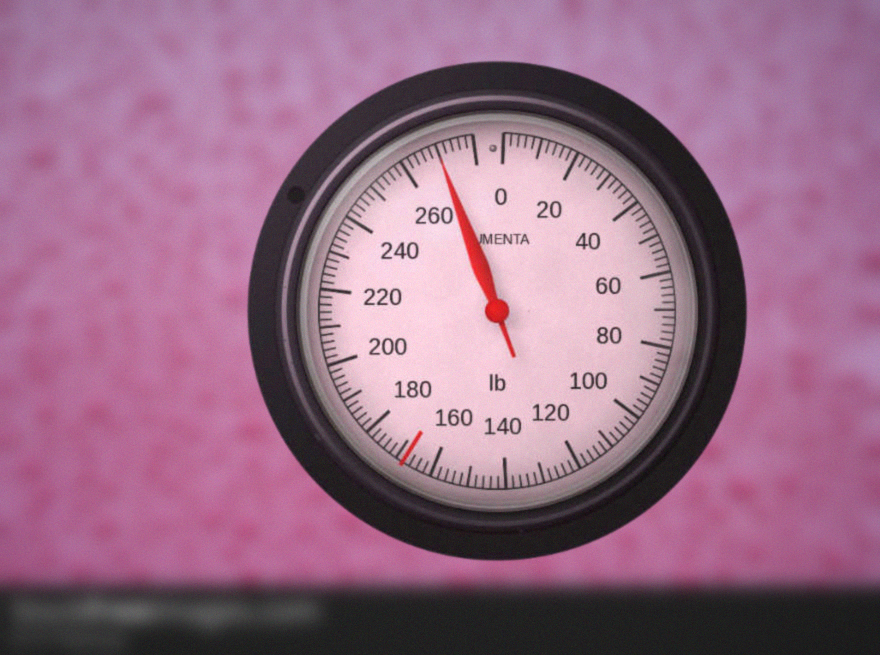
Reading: 270lb
